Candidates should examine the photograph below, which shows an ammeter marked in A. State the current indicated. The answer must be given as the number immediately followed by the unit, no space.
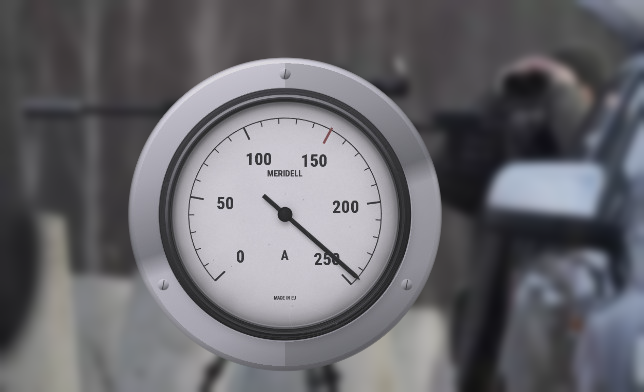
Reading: 245A
